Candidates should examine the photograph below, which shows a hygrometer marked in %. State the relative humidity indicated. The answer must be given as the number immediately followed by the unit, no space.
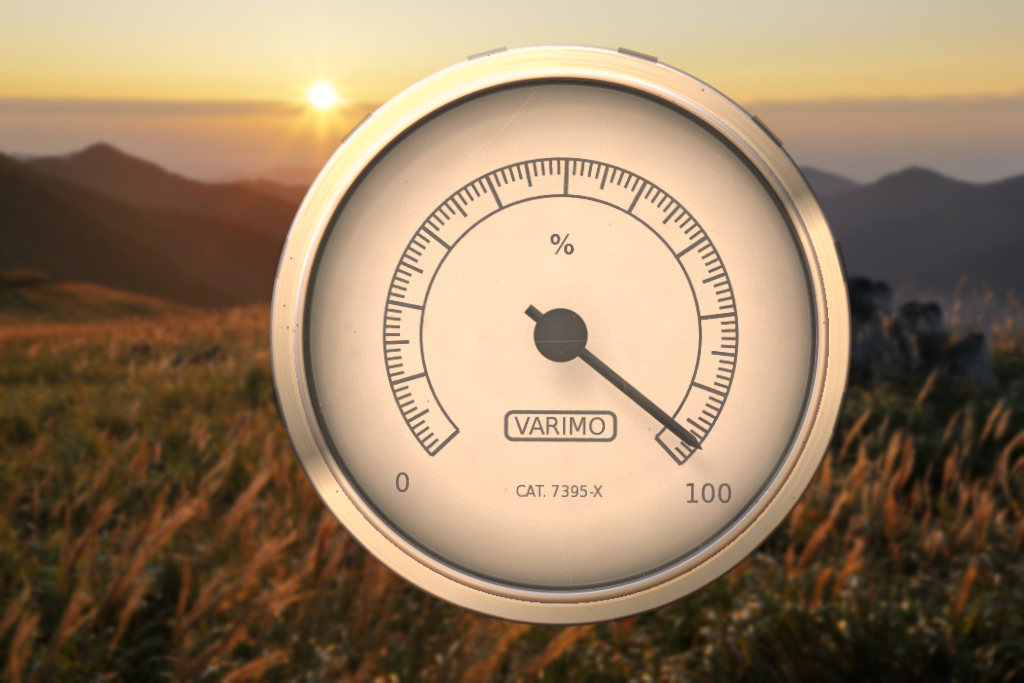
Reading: 97%
